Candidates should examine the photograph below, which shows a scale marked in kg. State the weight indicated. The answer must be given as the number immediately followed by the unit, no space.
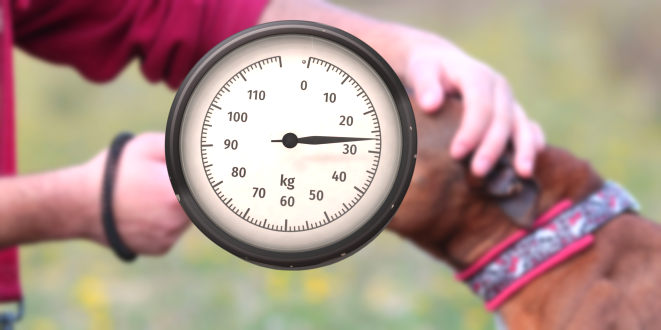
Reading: 27kg
